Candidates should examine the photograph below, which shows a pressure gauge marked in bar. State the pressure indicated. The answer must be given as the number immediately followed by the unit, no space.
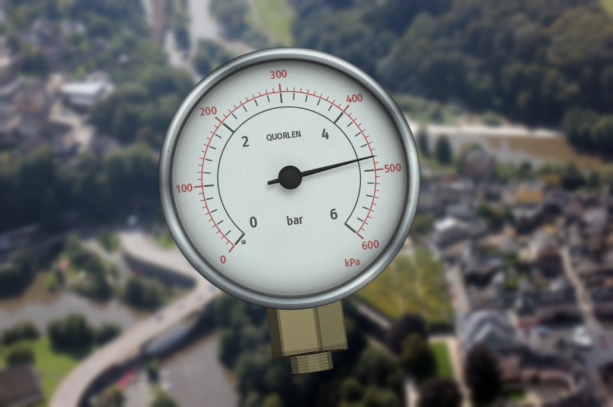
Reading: 4.8bar
